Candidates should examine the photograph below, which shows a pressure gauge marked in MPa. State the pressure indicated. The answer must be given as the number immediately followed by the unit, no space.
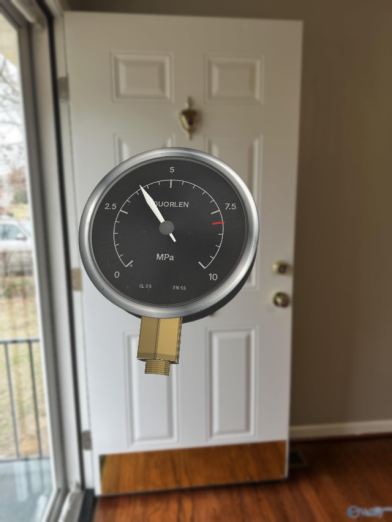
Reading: 3.75MPa
